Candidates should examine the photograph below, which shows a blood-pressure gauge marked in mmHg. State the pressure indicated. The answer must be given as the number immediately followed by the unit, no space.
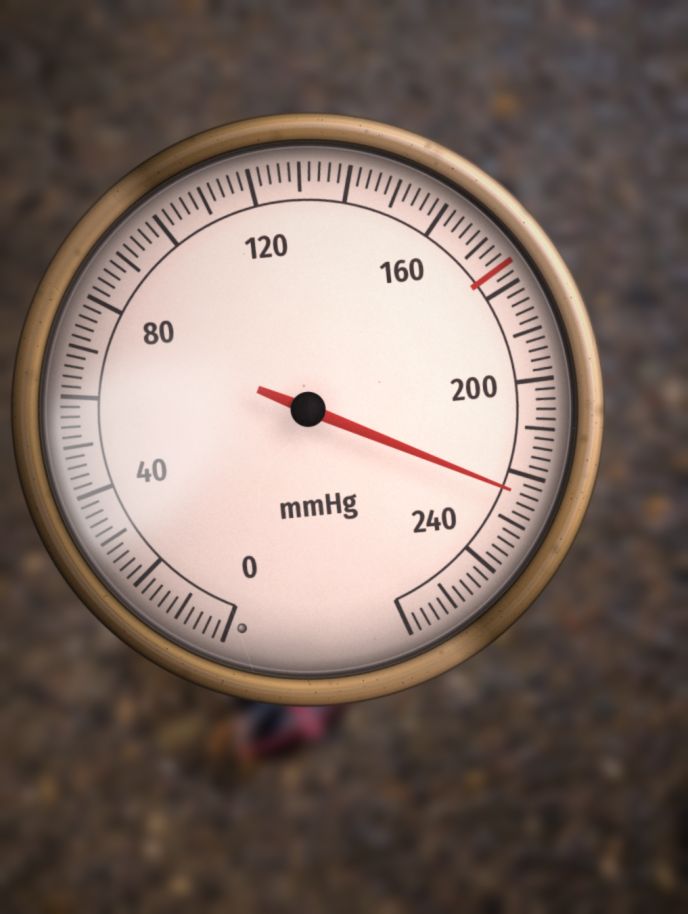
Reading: 224mmHg
